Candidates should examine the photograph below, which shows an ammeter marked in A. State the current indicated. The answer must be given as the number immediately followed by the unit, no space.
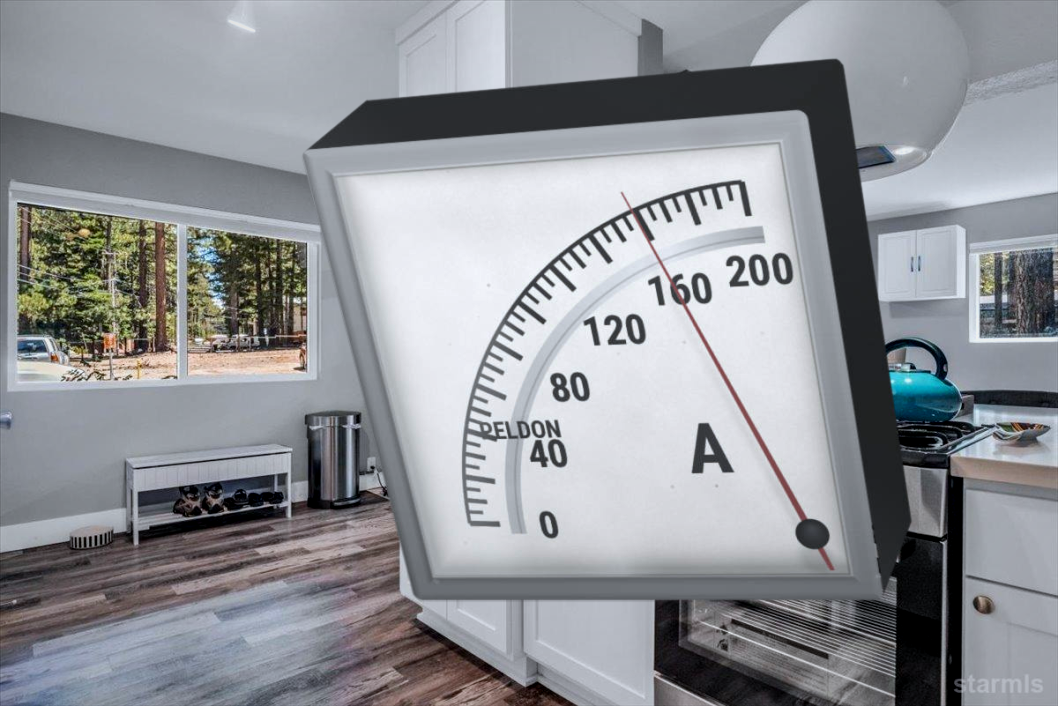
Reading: 160A
